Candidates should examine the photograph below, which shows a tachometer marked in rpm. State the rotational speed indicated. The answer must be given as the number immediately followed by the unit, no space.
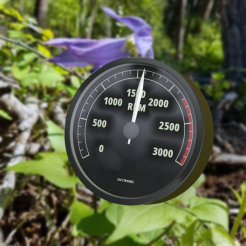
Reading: 1600rpm
